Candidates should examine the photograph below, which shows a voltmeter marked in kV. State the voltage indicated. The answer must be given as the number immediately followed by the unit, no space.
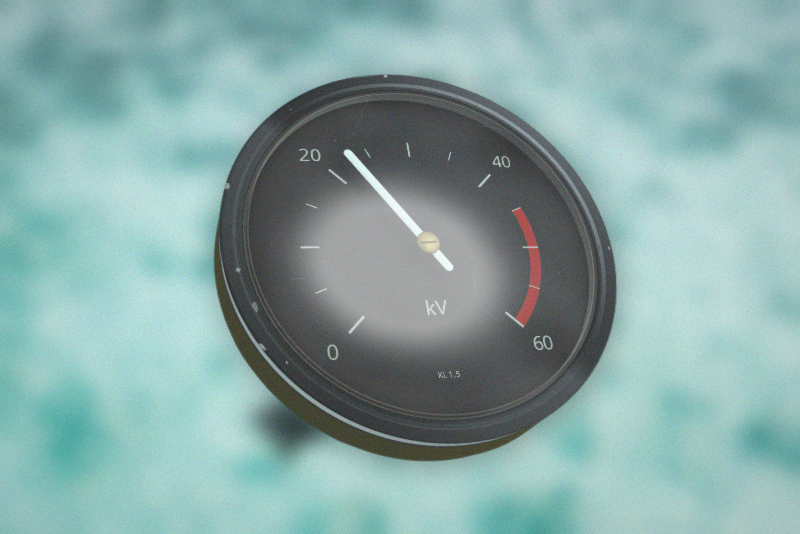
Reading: 22.5kV
